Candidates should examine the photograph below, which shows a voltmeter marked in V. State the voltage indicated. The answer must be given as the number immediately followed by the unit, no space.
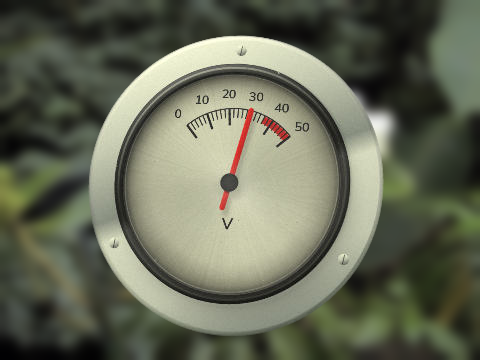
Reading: 30V
